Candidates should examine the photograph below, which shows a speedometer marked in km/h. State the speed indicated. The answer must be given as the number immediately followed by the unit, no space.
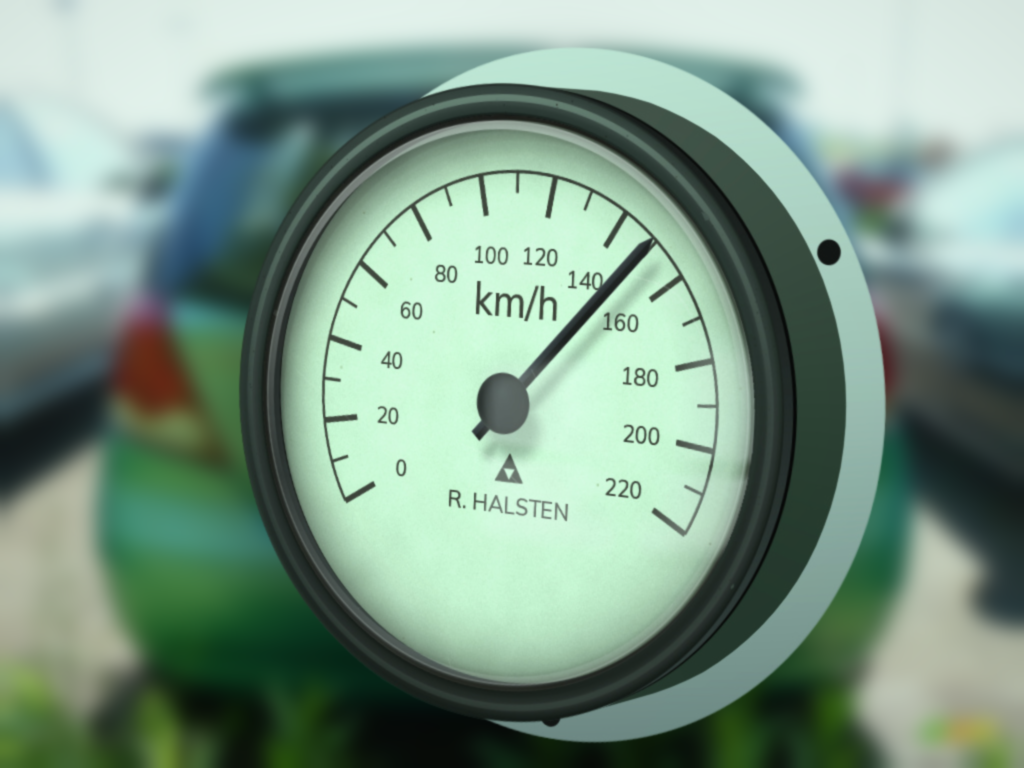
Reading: 150km/h
